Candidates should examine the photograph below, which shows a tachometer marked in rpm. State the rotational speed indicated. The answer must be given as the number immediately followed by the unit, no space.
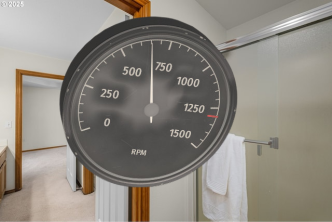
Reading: 650rpm
